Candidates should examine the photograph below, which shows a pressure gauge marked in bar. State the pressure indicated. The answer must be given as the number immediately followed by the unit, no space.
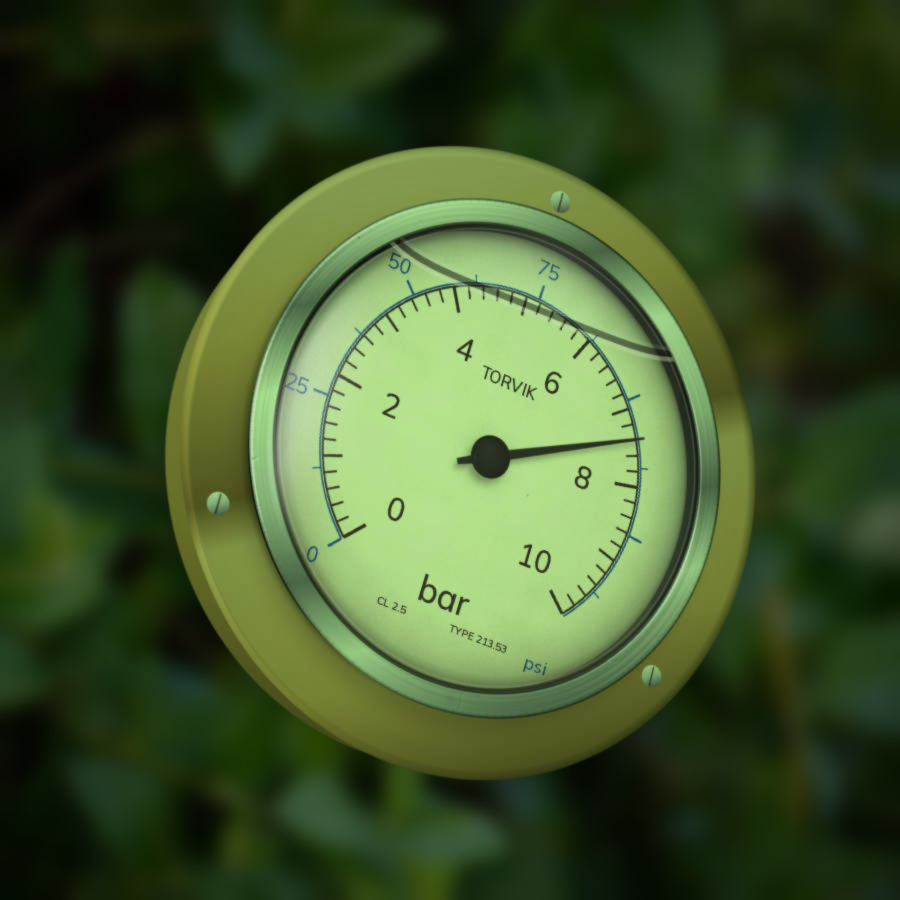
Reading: 7.4bar
